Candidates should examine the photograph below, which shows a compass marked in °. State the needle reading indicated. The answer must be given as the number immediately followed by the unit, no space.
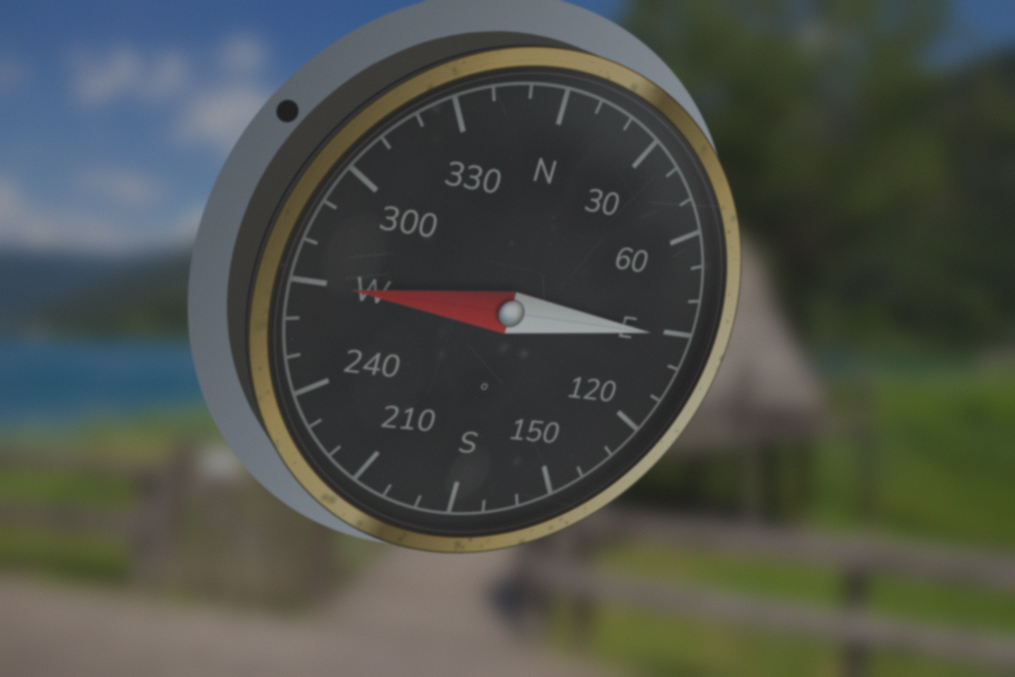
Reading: 270°
